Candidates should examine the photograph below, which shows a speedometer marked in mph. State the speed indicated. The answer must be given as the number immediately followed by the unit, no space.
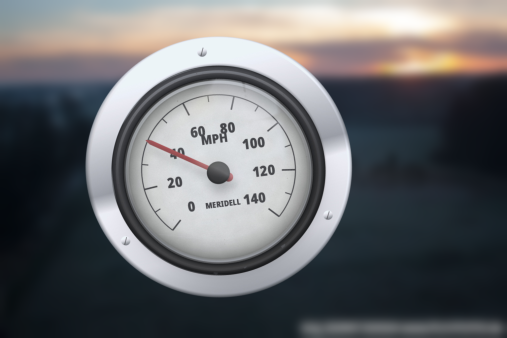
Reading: 40mph
